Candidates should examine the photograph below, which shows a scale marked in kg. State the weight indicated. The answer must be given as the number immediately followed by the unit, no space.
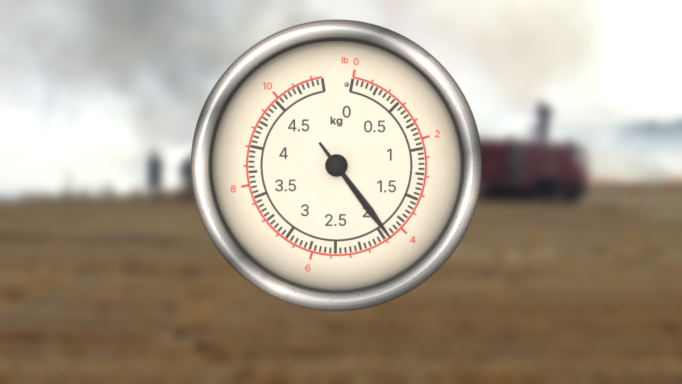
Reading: 1.95kg
